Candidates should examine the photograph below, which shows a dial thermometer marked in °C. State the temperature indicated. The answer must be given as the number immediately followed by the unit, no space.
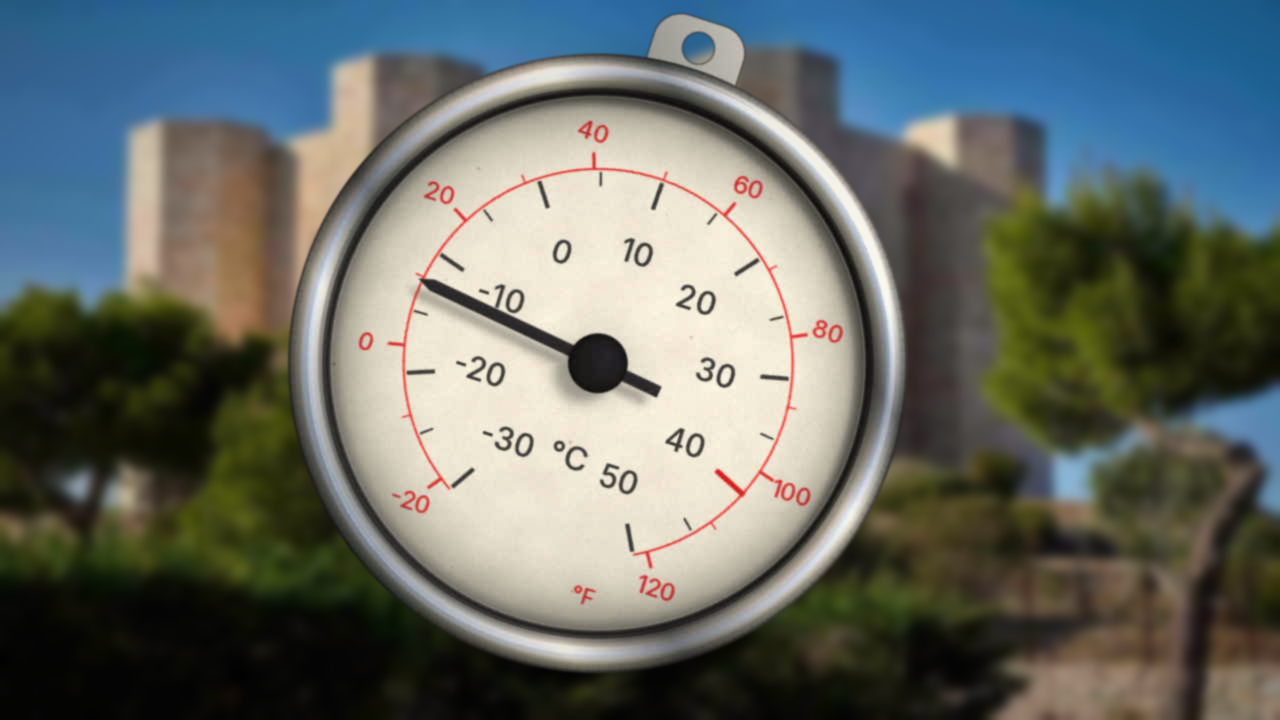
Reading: -12.5°C
